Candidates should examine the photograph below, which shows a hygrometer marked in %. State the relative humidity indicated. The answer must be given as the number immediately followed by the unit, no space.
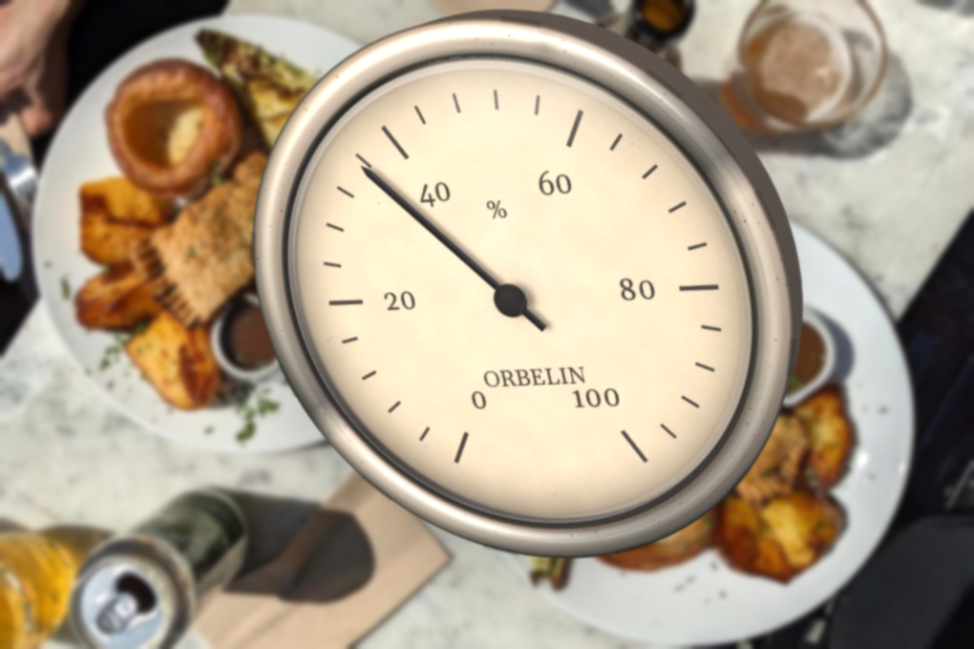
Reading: 36%
